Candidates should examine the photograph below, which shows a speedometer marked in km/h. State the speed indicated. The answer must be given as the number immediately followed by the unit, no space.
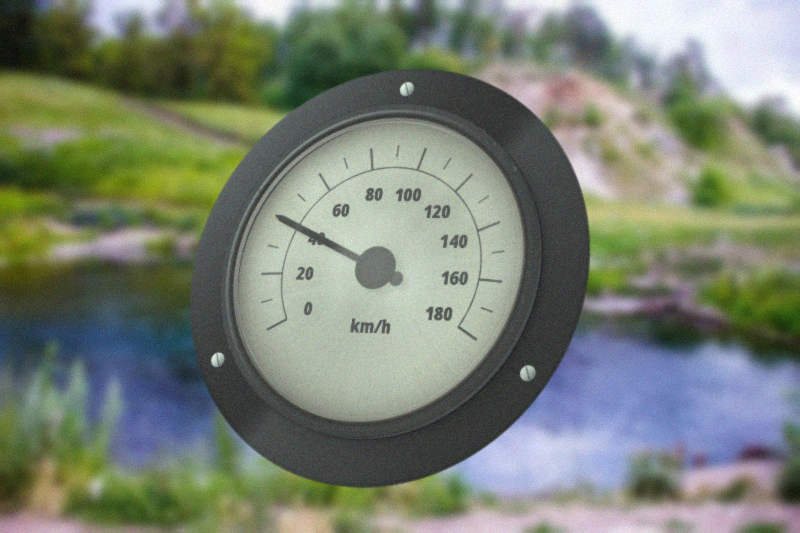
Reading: 40km/h
